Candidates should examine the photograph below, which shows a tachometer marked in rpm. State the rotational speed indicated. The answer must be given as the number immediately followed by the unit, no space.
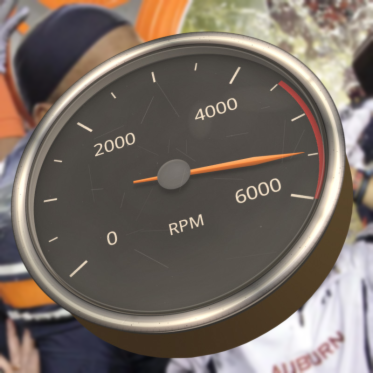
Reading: 5500rpm
